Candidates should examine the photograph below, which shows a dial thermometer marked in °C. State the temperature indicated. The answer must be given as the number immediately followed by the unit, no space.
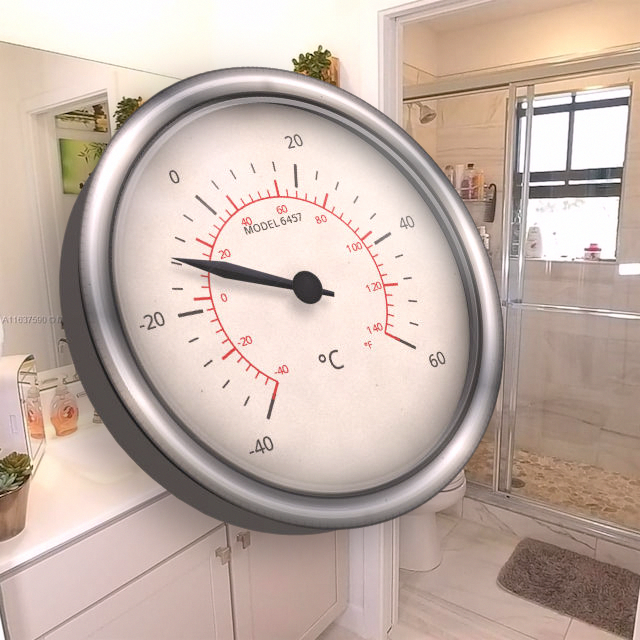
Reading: -12°C
